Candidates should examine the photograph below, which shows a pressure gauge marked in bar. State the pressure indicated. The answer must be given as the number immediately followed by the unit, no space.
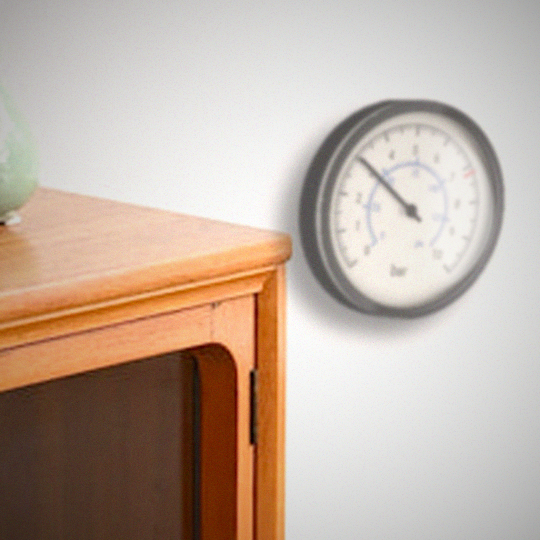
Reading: 3bar
